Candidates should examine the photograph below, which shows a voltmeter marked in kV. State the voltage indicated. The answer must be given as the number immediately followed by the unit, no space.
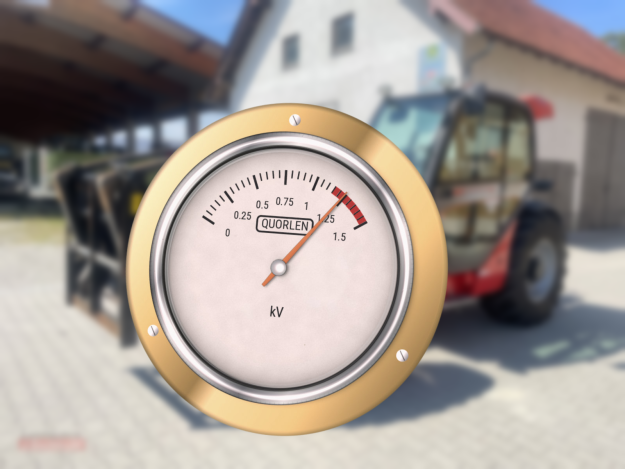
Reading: 1.25kV
